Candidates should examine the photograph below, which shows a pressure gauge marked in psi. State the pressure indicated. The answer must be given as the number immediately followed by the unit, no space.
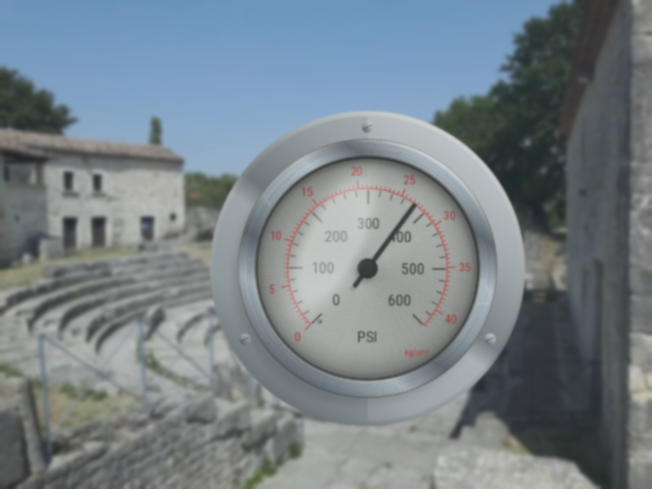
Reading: 380psi
